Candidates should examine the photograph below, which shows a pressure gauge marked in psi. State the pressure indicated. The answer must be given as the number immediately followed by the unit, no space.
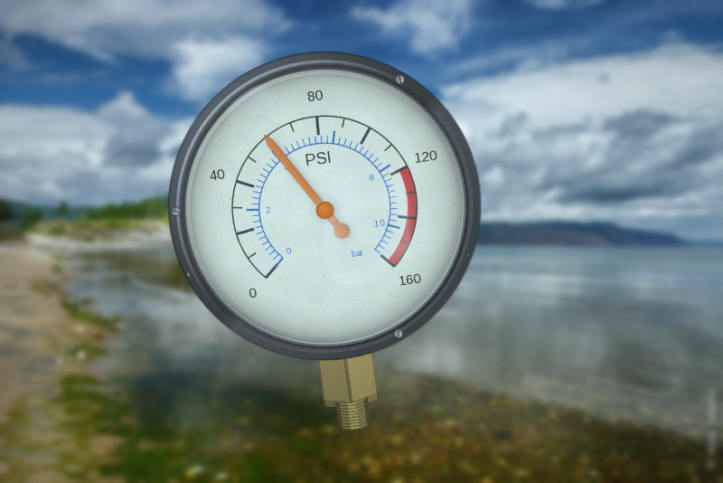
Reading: 60psi
